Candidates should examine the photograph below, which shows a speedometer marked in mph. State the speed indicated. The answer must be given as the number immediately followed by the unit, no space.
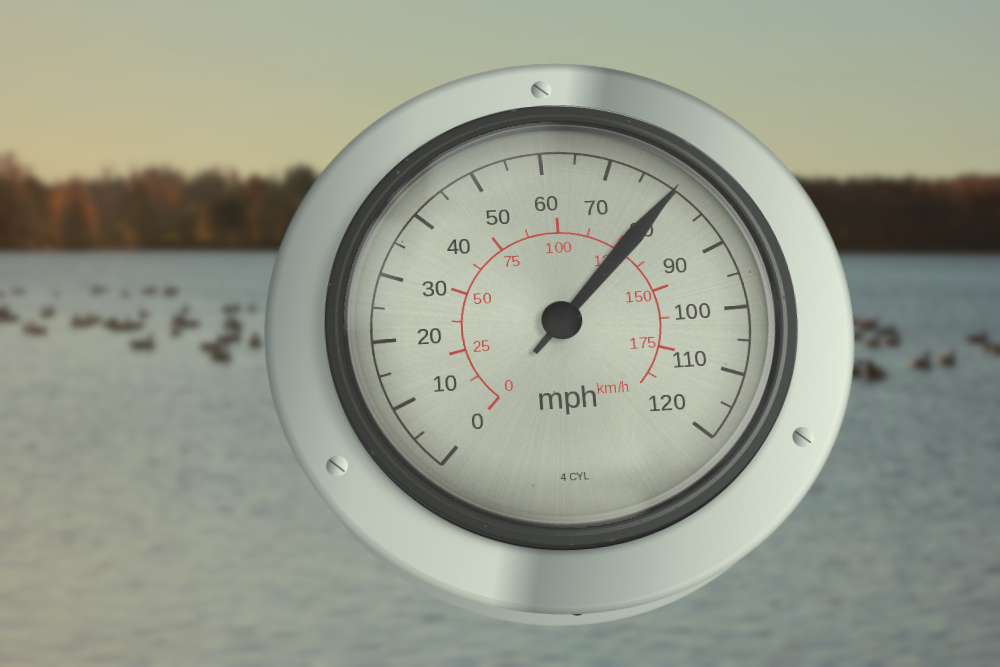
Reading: 80mph
